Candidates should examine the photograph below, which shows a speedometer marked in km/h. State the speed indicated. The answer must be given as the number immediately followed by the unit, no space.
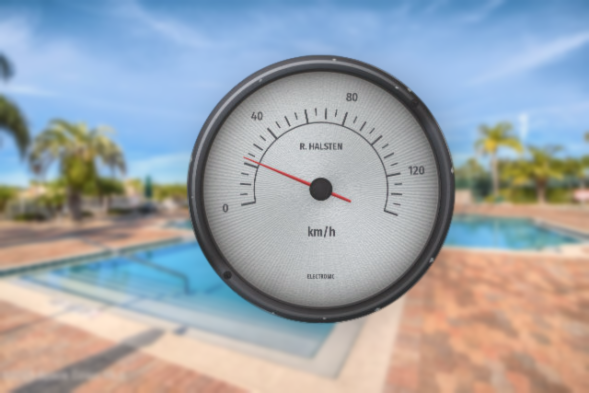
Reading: 22.5km/h
